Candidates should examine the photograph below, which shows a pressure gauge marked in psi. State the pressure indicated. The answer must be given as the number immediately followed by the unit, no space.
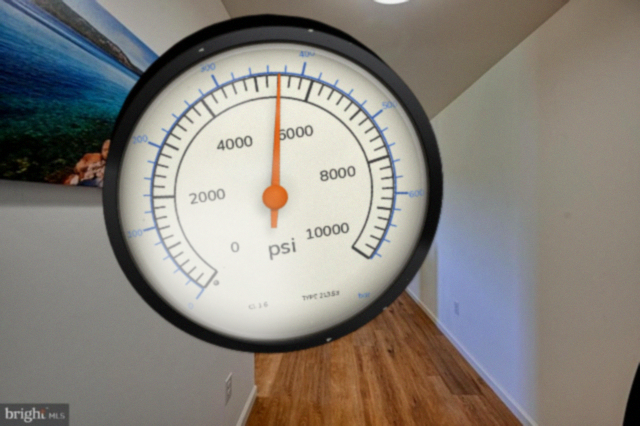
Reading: 5400psi
